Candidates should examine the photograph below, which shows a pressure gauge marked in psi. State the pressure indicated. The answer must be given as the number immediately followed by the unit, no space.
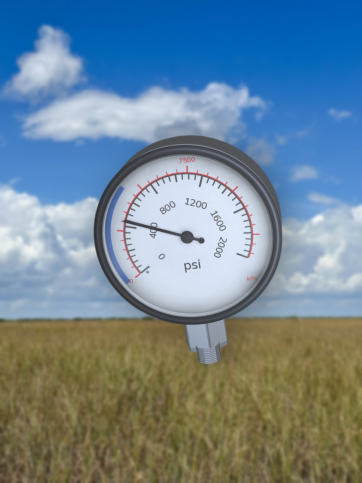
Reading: 450psi
